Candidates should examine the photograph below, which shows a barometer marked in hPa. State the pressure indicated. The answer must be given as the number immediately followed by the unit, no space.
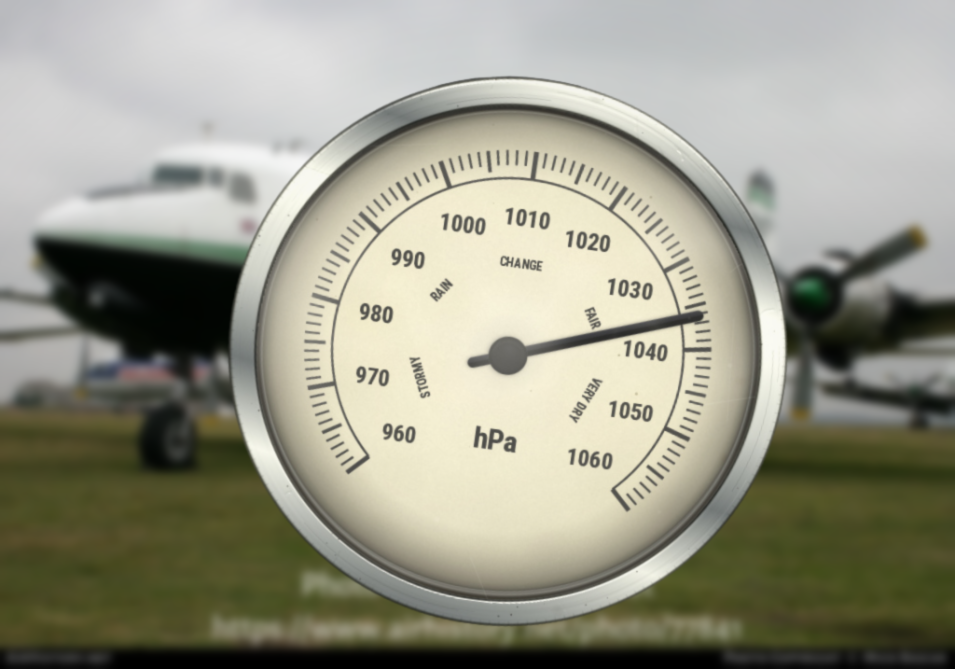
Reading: 1036hPa
